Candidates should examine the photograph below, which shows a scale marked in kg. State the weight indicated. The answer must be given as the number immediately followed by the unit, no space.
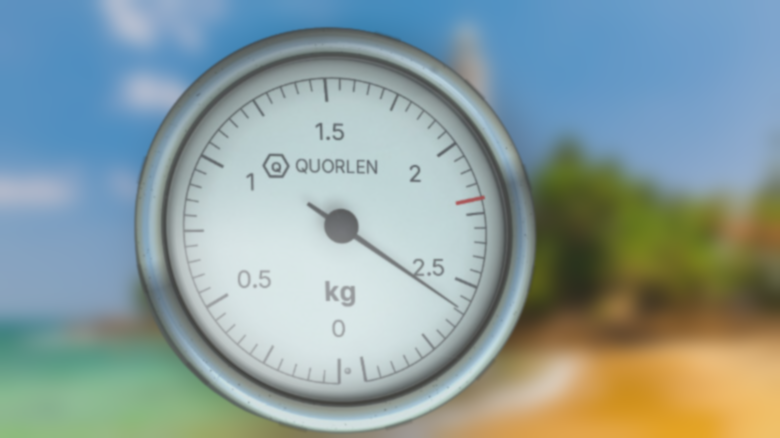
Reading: 2.6kg
